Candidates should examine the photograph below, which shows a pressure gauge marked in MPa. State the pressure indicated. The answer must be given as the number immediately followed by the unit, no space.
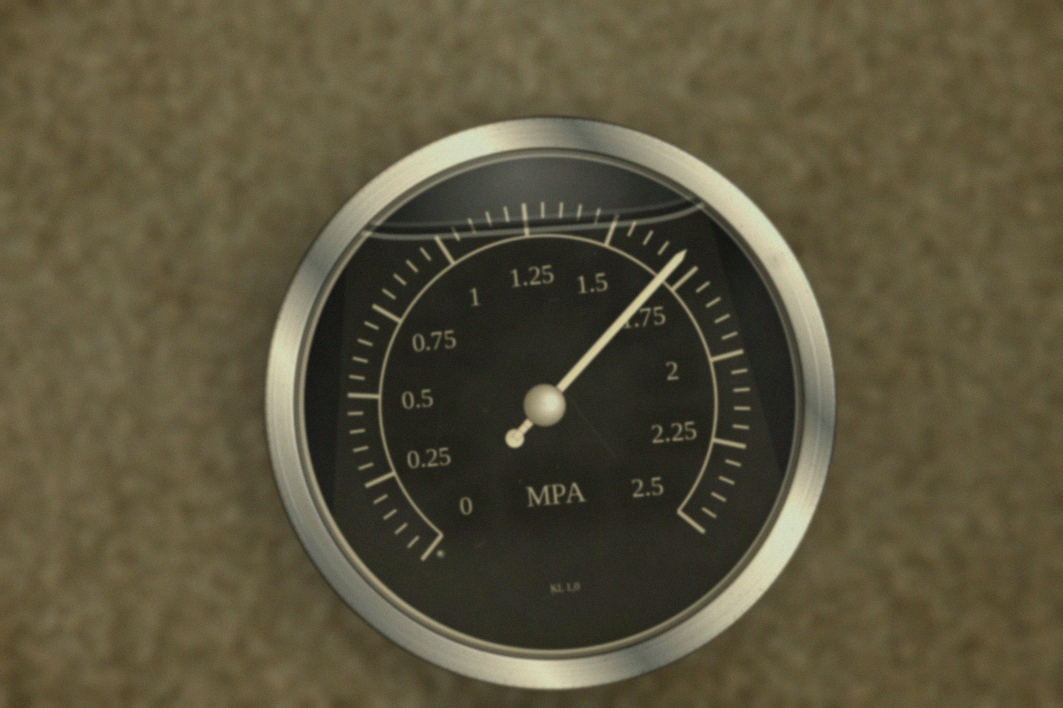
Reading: 1.7MPa
